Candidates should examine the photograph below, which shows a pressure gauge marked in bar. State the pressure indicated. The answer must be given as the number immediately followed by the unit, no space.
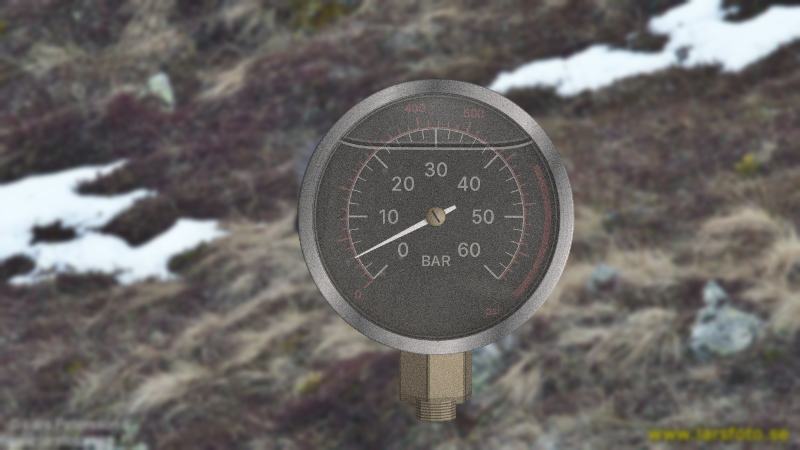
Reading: 4bar
